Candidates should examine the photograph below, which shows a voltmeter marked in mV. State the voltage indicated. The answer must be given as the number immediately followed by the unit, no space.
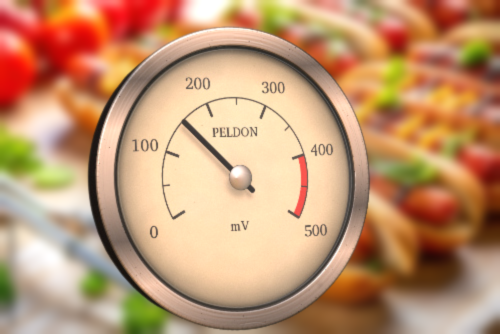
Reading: 150mV
